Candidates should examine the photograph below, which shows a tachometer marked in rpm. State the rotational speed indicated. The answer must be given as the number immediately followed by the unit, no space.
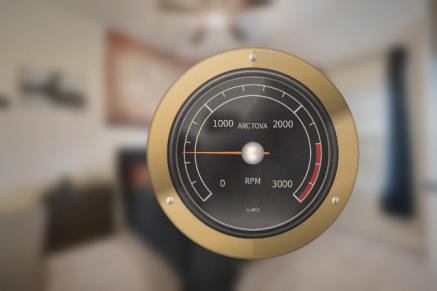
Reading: 500rpm
